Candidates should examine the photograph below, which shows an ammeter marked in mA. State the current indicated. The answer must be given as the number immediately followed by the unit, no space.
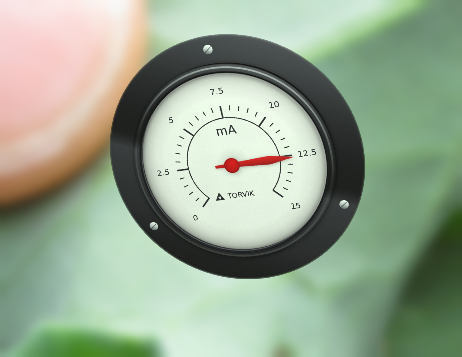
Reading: 12.5mA
